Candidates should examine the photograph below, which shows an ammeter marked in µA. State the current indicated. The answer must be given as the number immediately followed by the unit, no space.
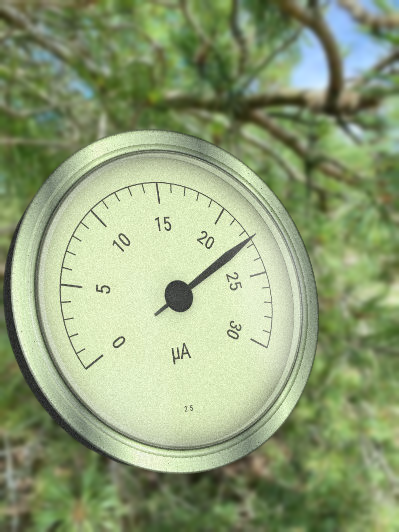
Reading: 22.5µA
